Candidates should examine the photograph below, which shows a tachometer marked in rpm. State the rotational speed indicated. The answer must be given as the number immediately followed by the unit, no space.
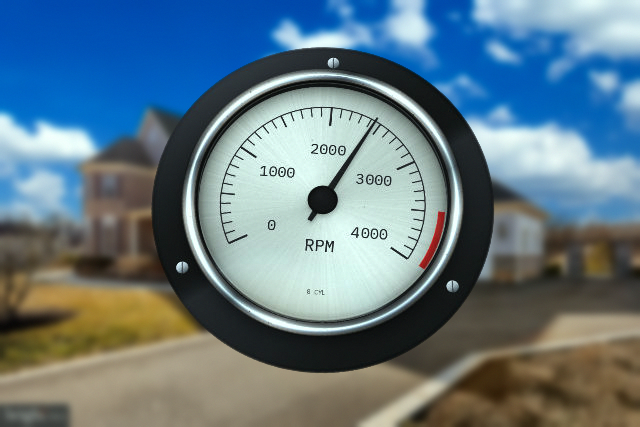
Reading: 2450rpm
